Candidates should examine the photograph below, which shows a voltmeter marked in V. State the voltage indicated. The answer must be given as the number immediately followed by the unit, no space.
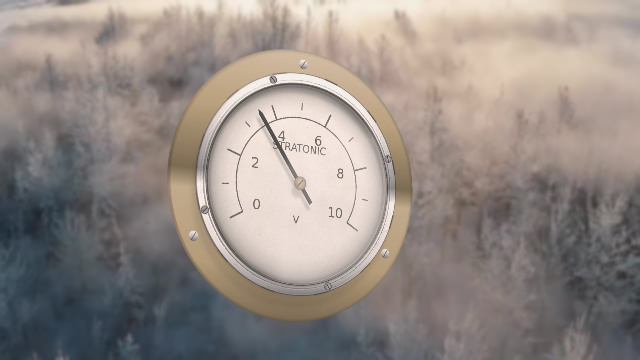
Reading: 3.5V
